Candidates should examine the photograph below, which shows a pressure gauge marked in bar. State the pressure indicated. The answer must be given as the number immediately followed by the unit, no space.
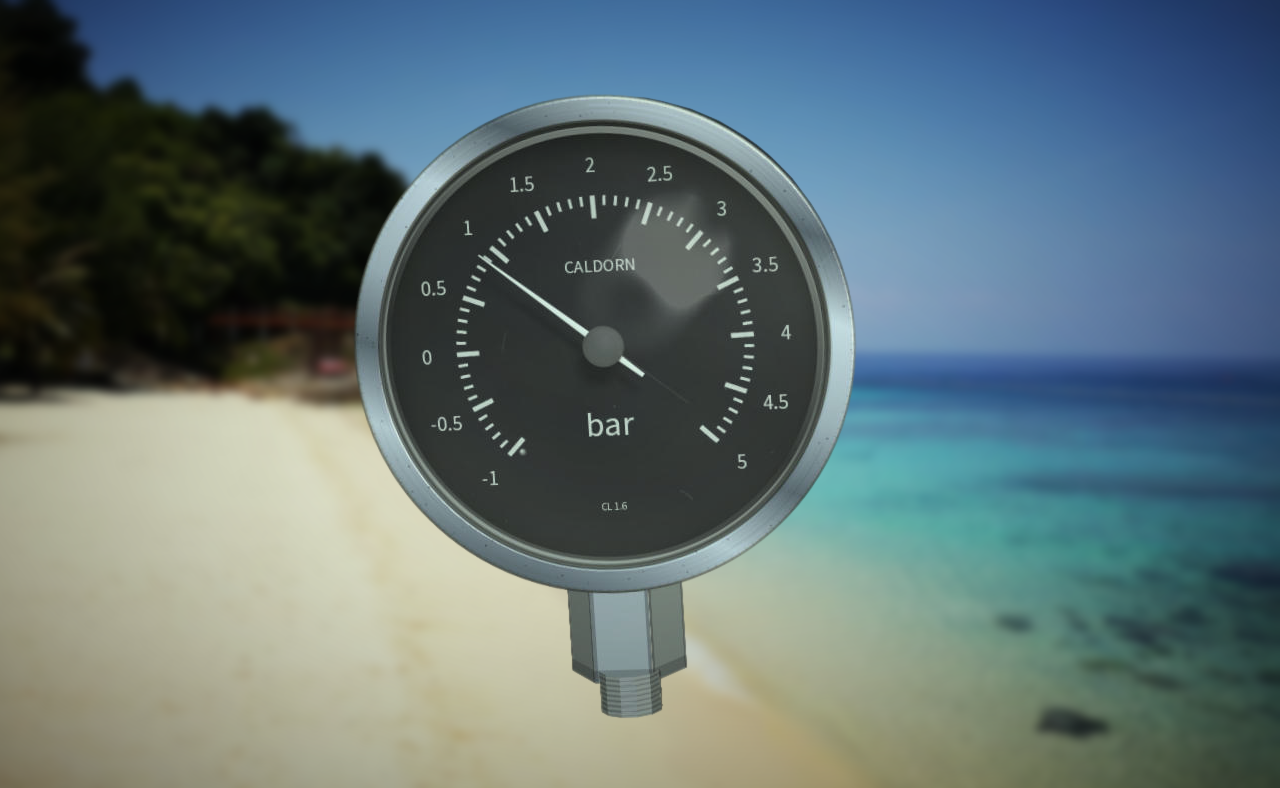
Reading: 0.9bar
